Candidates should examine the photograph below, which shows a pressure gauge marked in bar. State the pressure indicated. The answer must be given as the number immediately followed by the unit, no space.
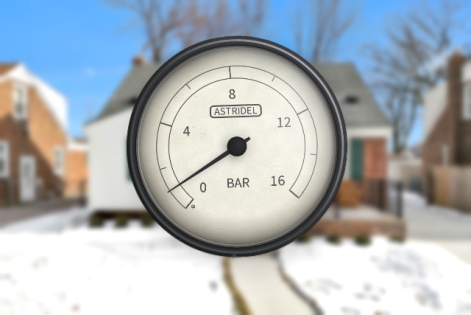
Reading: 1bar
